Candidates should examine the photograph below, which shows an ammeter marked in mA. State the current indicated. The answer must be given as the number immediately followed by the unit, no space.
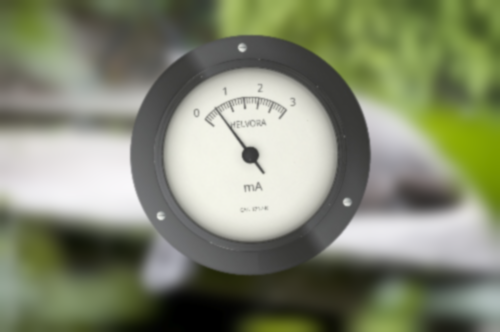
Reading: 0.5mA
